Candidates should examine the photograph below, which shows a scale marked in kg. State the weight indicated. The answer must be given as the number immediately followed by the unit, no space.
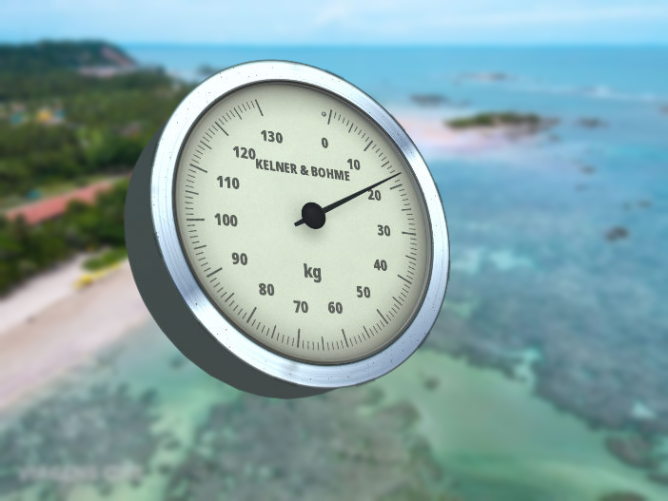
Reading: 18kg
